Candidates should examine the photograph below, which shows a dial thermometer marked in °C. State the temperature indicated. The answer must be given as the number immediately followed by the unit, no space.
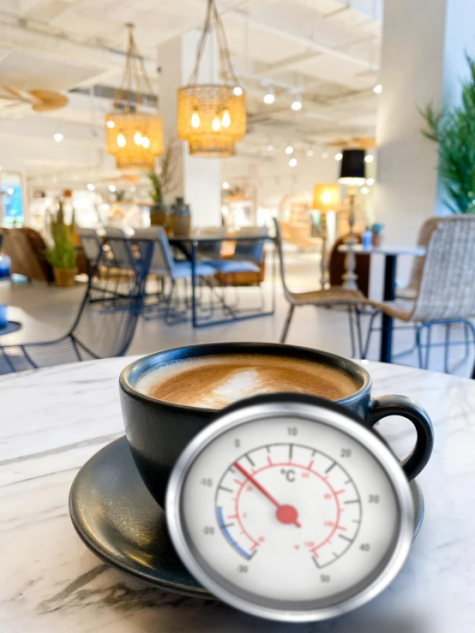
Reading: -2.5°C
